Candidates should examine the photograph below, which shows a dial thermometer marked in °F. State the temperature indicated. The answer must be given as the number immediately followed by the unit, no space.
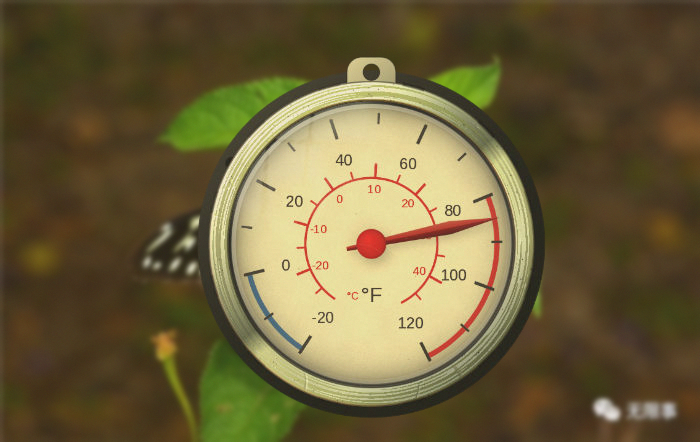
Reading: 85°F
